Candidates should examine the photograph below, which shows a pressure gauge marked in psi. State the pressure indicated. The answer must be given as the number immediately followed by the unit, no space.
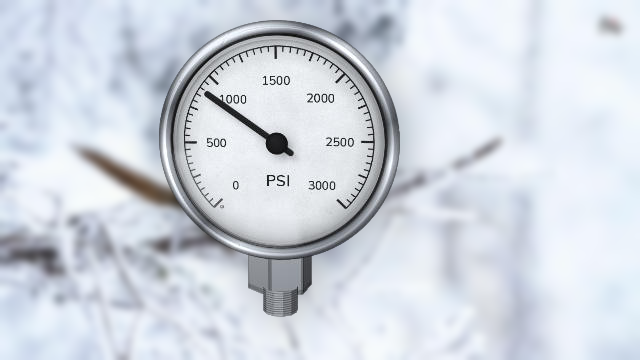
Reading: 900psi
